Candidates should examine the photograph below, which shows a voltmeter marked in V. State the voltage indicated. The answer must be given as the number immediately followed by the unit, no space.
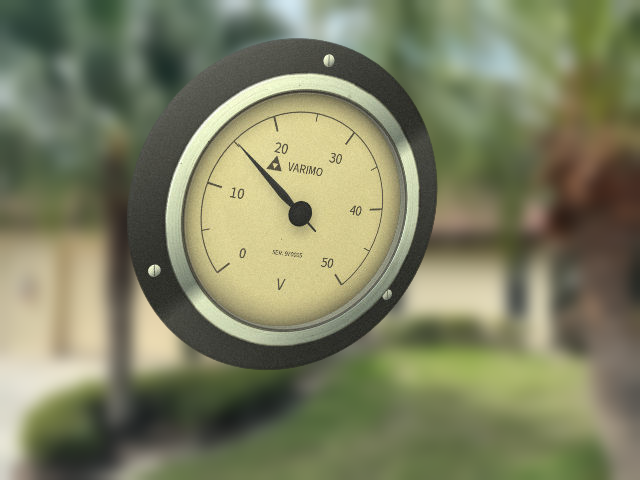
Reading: 15V
